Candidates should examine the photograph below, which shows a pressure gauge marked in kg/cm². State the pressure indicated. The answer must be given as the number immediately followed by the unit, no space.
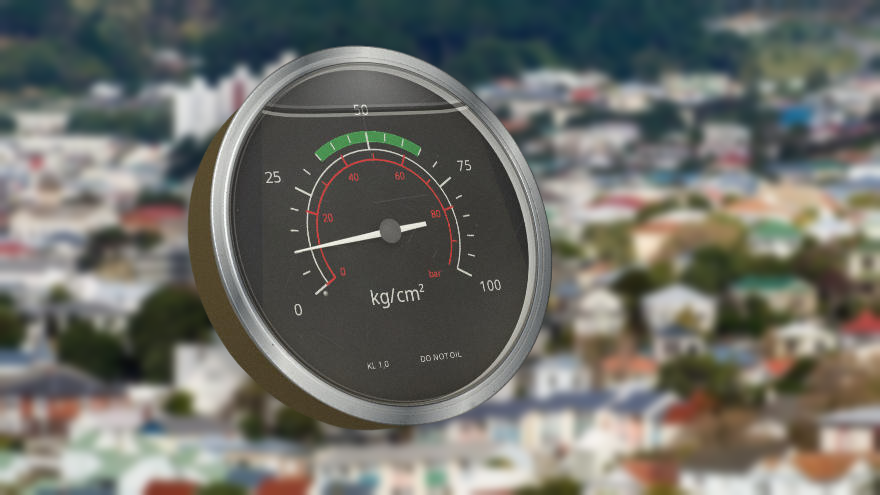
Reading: 10kg/cm²
